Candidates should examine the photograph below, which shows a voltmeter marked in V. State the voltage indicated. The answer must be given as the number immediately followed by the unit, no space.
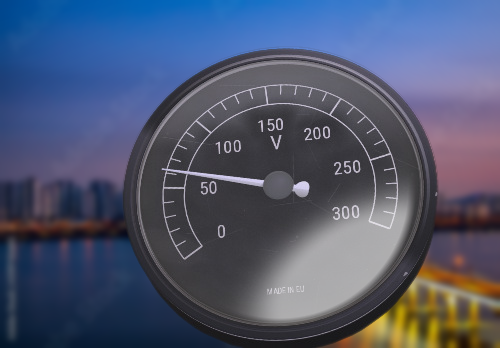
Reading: 60V
